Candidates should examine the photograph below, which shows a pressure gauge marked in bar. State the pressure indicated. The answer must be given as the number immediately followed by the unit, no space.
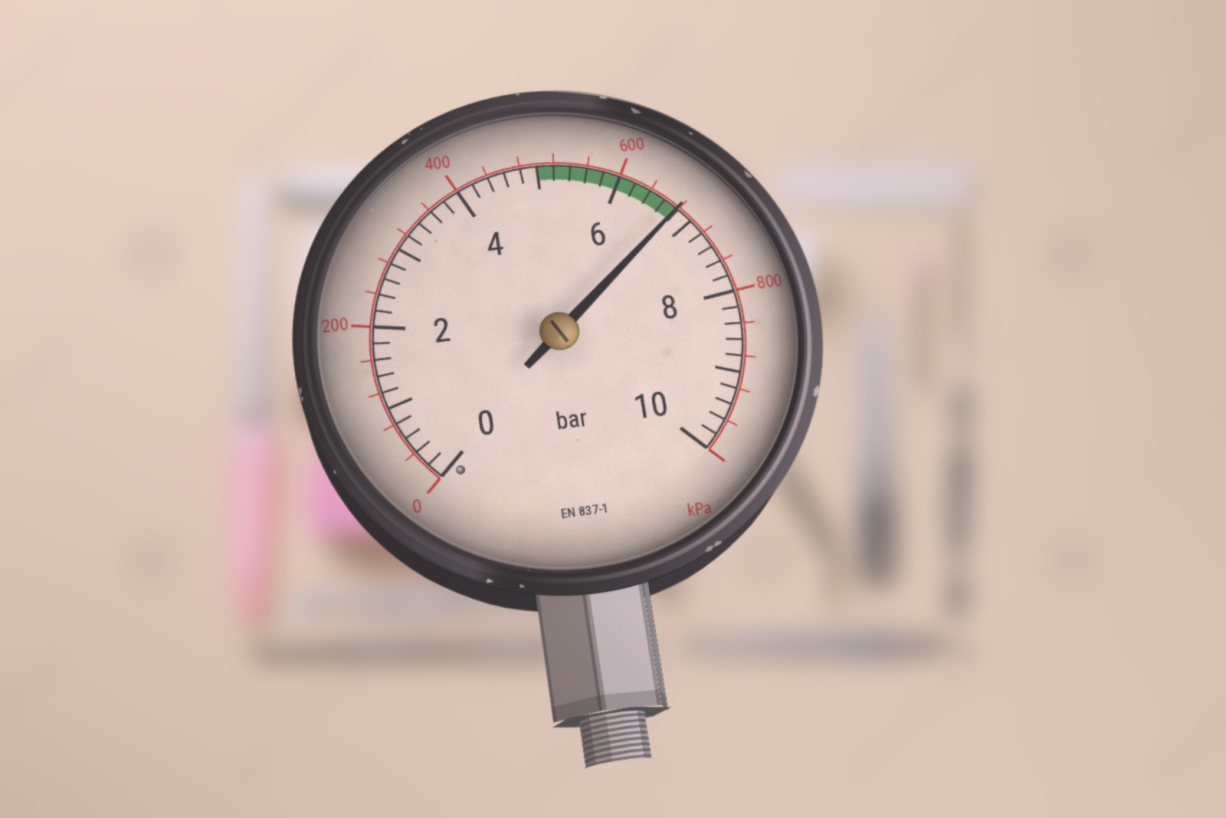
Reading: 6.8bar
